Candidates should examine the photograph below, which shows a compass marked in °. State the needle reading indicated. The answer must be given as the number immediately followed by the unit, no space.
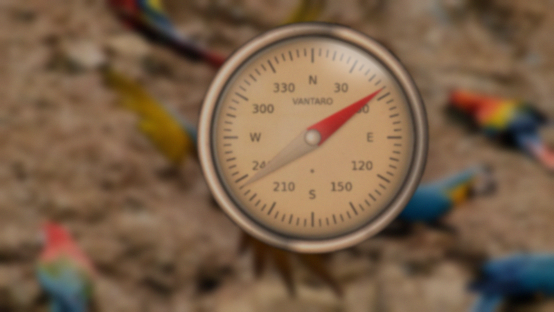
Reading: 55°
